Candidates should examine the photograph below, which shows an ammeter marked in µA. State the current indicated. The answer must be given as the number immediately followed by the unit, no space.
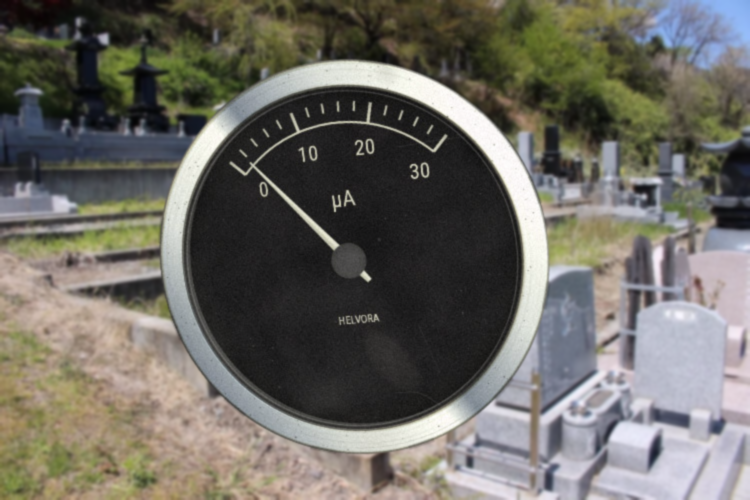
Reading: 2µA
